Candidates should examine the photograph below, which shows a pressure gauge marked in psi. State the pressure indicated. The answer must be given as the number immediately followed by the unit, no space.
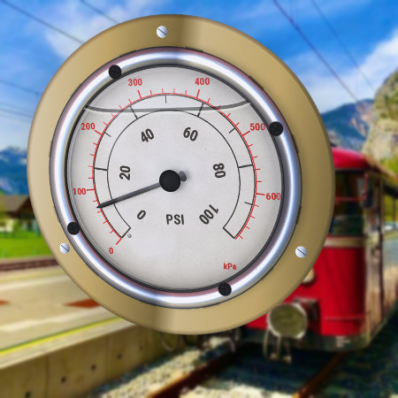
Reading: 10psi
